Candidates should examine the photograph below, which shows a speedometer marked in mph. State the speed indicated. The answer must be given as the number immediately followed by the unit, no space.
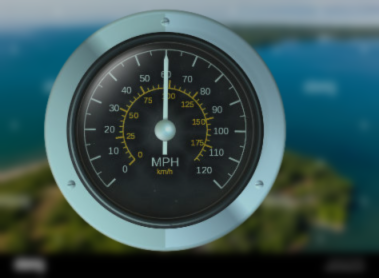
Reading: 60mph
